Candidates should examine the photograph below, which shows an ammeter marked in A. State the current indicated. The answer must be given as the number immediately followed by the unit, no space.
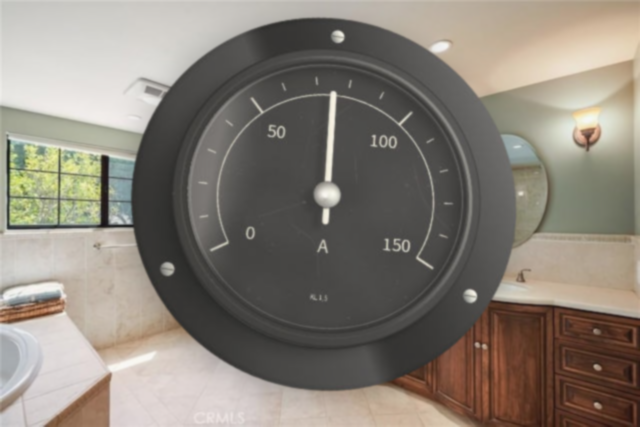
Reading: 75A
